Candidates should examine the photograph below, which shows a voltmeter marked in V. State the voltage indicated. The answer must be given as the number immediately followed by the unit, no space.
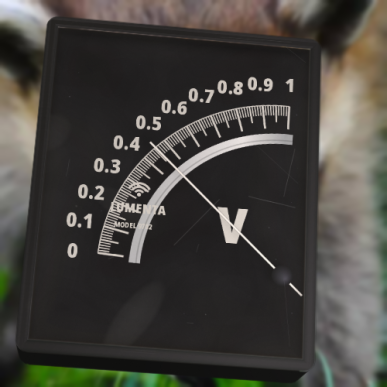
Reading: 0.45V
